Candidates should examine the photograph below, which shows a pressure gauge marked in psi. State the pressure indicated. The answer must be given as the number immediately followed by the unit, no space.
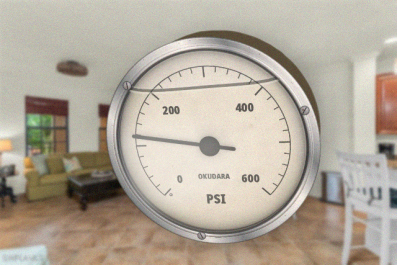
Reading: 120psi
